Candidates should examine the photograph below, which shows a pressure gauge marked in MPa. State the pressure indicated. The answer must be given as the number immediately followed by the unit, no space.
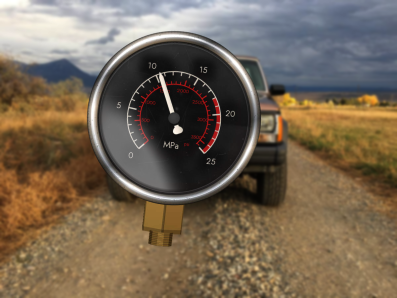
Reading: 10.5MPa
